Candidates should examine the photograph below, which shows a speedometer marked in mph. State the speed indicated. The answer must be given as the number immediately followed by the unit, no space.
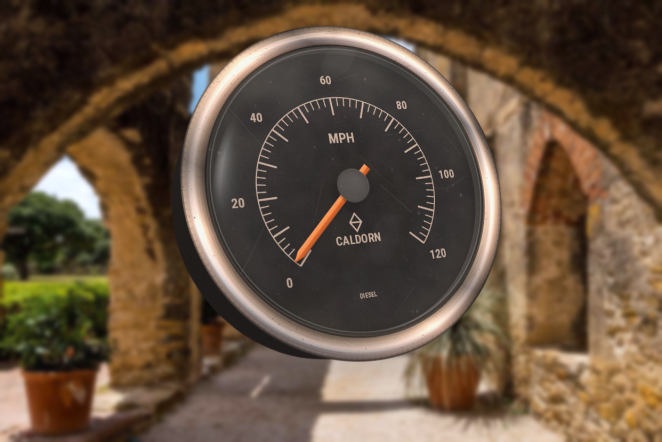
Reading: 2mph
